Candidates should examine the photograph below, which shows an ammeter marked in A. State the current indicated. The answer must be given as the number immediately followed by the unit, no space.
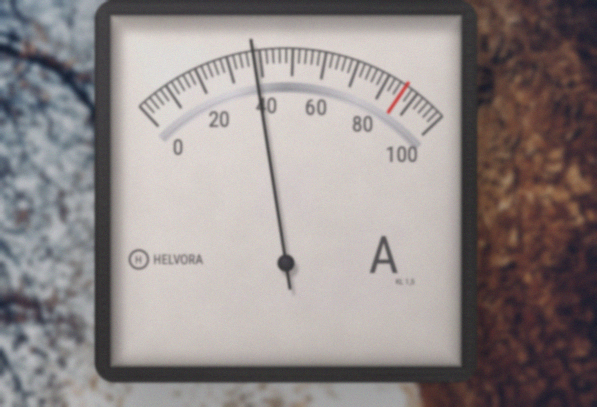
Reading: 38A
